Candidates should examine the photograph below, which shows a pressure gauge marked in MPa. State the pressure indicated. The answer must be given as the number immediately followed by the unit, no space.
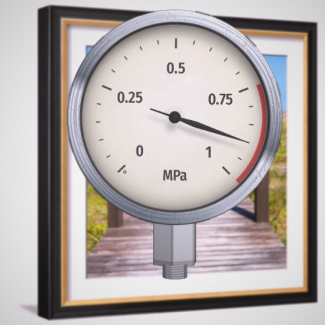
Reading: 0.9MPa
